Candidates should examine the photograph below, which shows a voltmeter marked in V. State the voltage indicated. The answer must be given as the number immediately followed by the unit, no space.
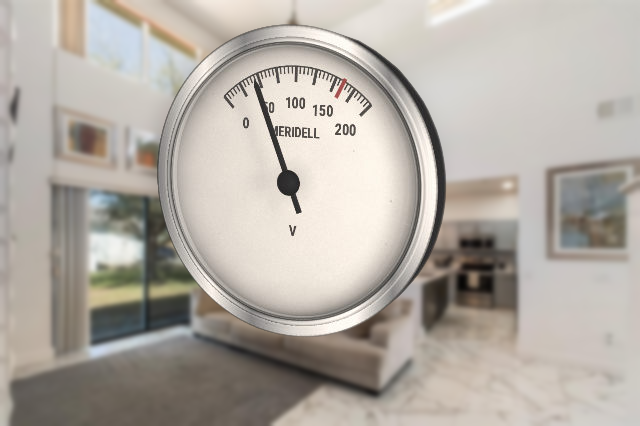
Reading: 50V
